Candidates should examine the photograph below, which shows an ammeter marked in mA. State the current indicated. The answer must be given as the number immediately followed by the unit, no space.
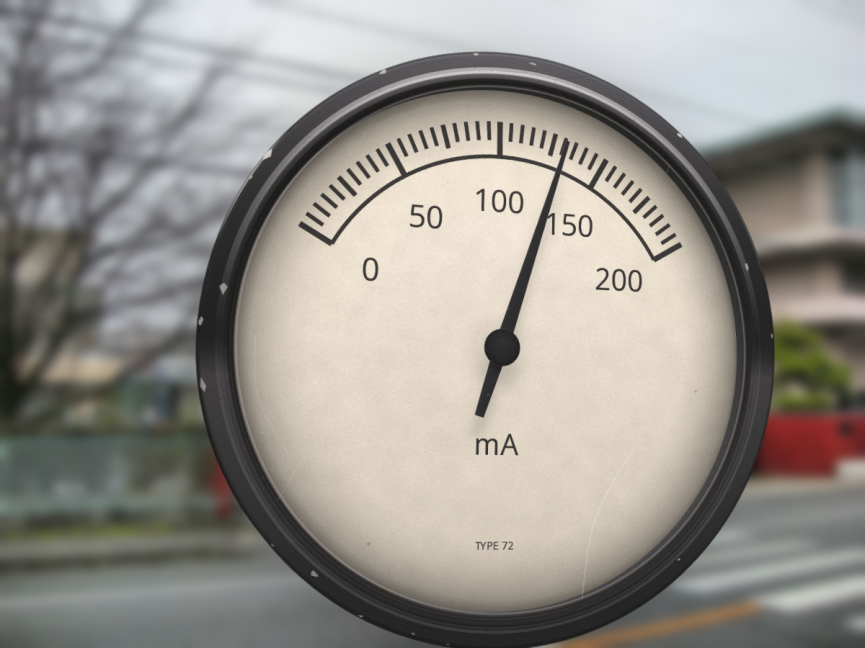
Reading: 130mA
